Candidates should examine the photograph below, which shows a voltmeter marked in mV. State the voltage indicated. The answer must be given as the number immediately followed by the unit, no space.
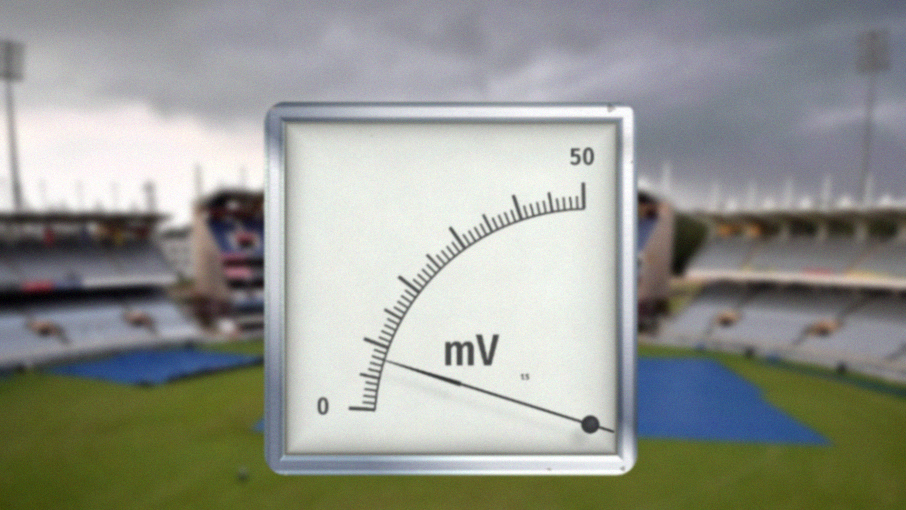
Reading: 8mV
